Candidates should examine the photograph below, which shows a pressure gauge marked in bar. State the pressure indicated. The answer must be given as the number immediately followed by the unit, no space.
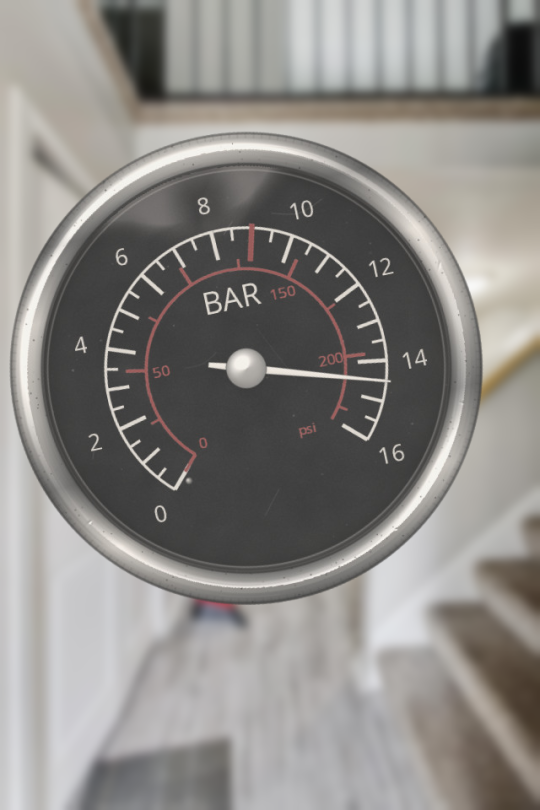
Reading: 14.5bar
